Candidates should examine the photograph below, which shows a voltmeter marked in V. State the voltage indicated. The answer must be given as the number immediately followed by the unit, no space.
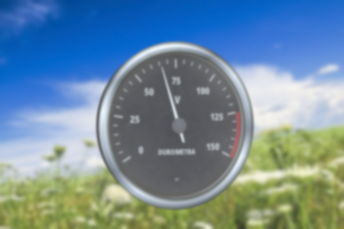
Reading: 65V
